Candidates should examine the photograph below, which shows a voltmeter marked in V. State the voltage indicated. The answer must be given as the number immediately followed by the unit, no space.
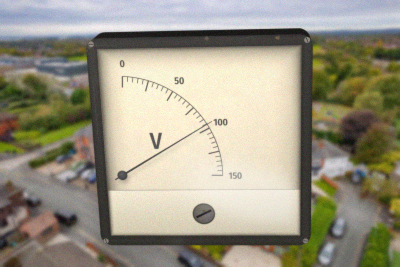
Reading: 95V
